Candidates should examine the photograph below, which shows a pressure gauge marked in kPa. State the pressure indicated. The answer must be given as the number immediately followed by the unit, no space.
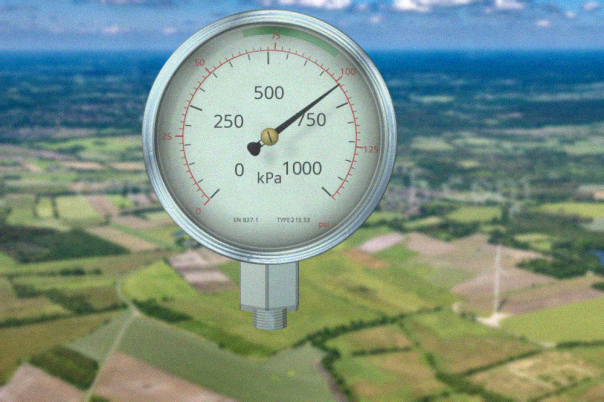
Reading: 700kPa
